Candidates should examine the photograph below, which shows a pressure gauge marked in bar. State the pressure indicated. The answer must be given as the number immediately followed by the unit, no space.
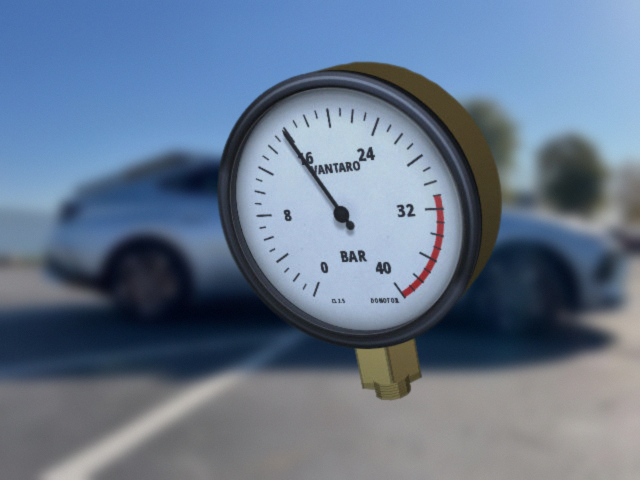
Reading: 16bar
